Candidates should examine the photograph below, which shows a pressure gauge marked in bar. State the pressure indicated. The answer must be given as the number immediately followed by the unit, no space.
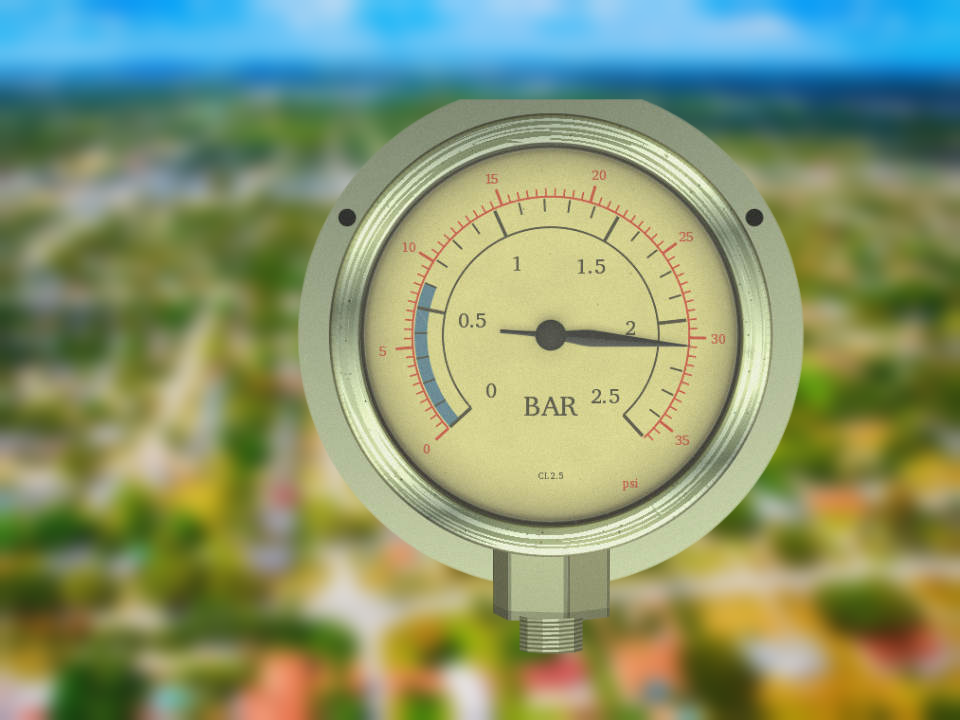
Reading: 2.1bar
